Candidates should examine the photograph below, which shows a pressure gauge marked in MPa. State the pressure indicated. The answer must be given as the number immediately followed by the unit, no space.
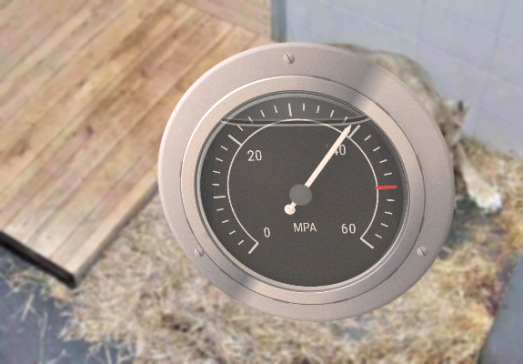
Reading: 39MPa
